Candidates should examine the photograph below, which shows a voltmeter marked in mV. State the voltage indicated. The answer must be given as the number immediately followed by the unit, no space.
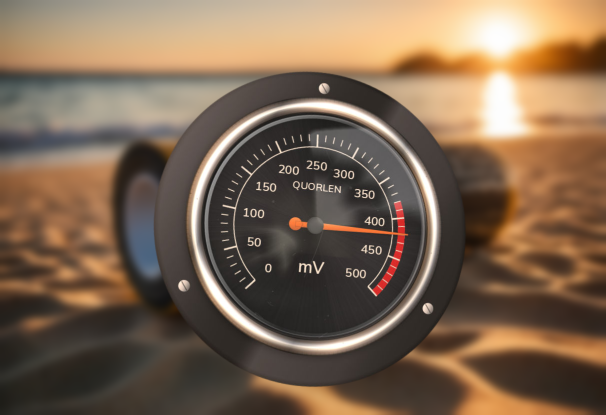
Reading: 420mV
